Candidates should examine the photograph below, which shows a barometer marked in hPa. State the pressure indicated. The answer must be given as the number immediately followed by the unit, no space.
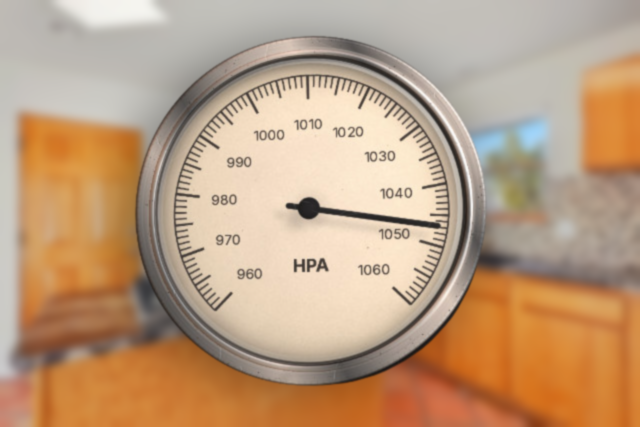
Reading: 1047hPa
